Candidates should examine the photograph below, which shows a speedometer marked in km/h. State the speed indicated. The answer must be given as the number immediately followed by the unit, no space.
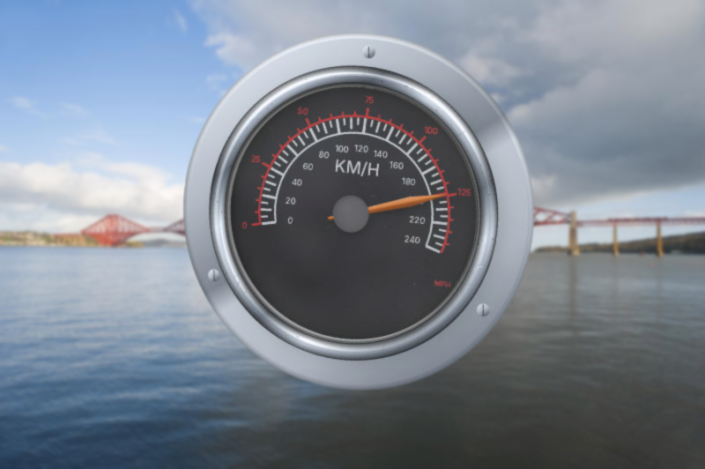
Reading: 200km/h
